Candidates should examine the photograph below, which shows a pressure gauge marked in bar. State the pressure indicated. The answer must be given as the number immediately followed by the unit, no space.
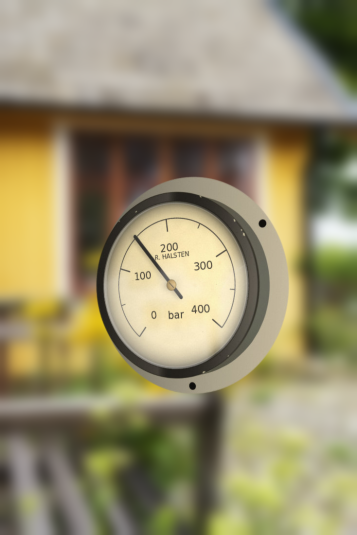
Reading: 150bar
